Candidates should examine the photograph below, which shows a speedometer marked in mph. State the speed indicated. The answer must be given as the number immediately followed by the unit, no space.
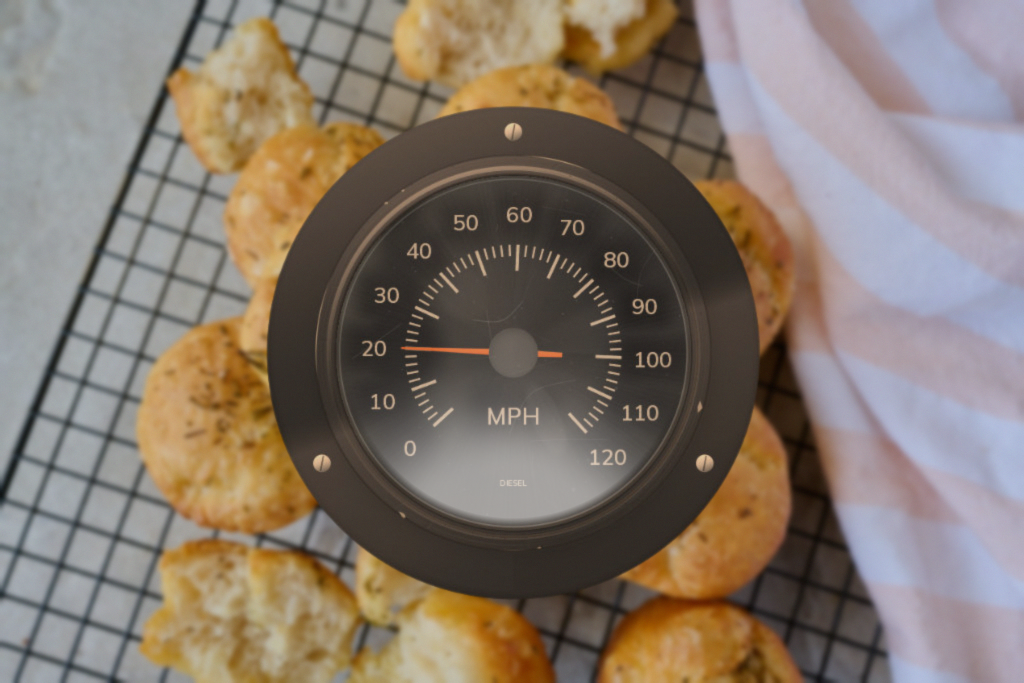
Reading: 20mph
